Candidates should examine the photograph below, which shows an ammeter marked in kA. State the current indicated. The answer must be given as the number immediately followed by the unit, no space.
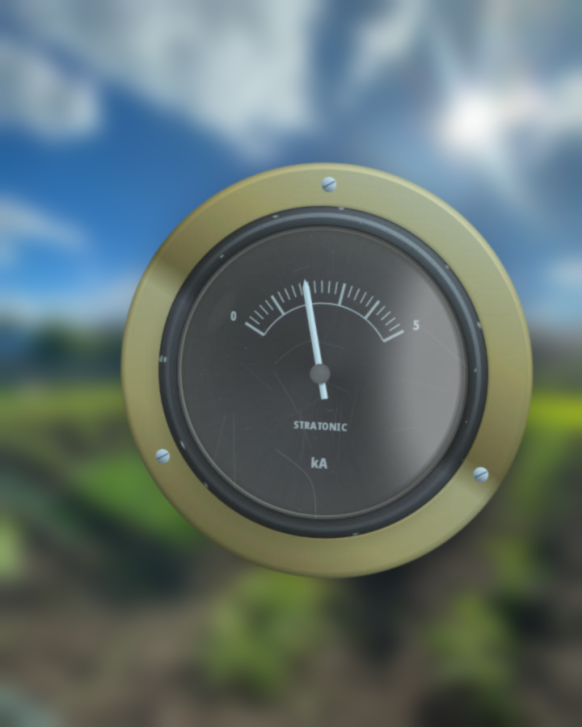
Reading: 2kA
